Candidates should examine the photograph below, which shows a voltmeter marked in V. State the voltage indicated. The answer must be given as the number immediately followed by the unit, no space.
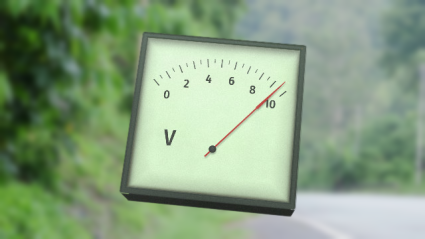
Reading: 9.5V
